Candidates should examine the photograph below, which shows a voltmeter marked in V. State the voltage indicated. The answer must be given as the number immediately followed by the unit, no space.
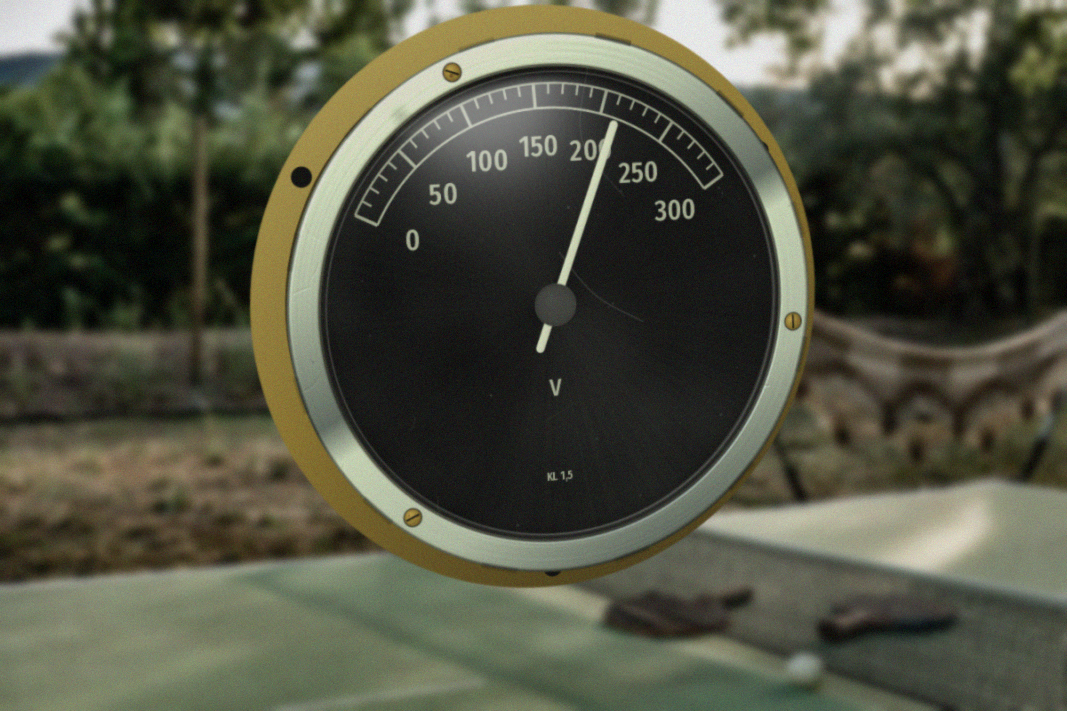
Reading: 210V
